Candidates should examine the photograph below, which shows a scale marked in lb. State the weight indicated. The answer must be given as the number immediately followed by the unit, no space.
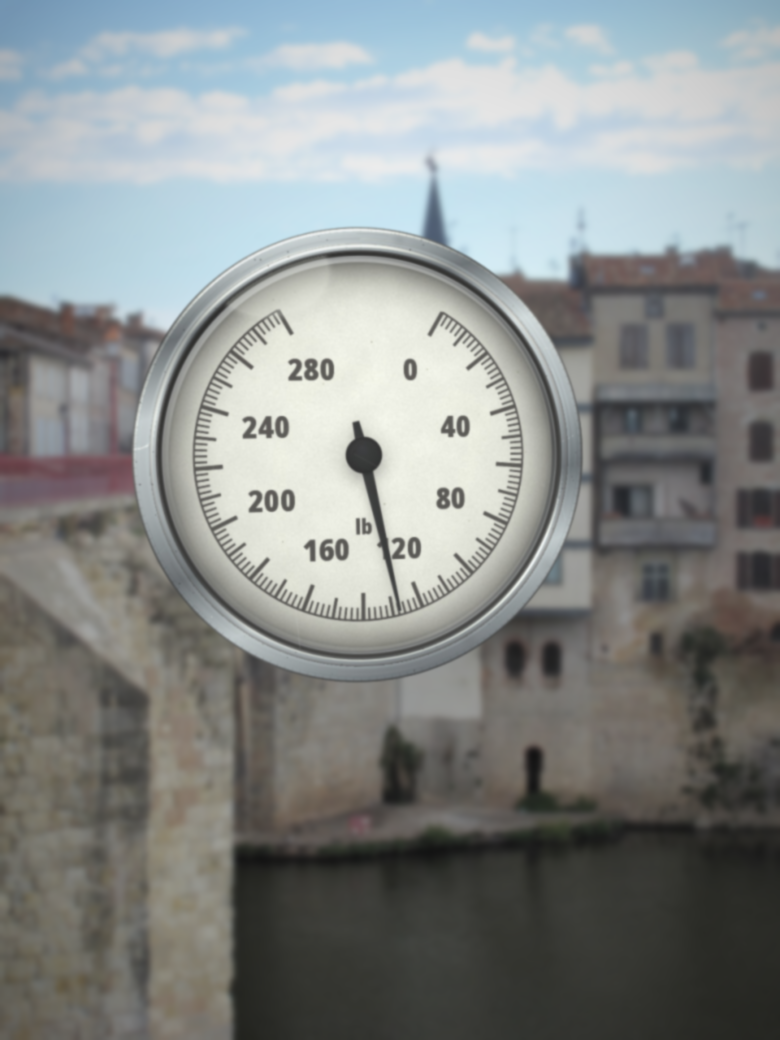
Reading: 128lb
